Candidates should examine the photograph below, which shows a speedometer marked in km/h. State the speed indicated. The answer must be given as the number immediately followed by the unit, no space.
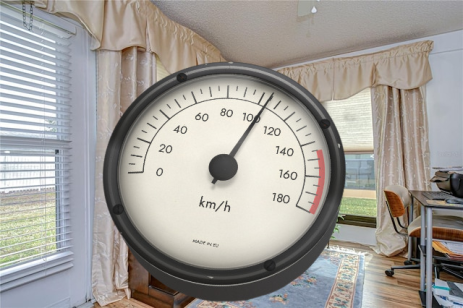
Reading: 105km/h
